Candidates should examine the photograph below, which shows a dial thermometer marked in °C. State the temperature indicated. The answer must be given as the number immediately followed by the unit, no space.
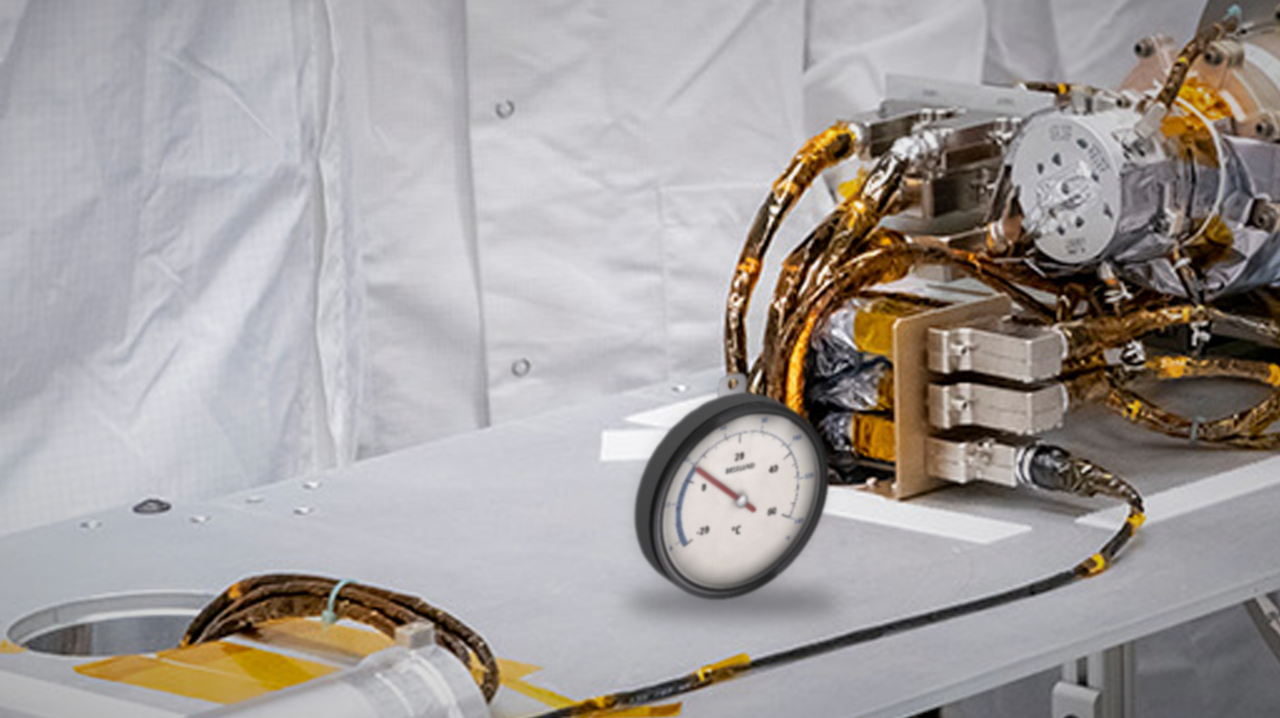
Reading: 4°C
